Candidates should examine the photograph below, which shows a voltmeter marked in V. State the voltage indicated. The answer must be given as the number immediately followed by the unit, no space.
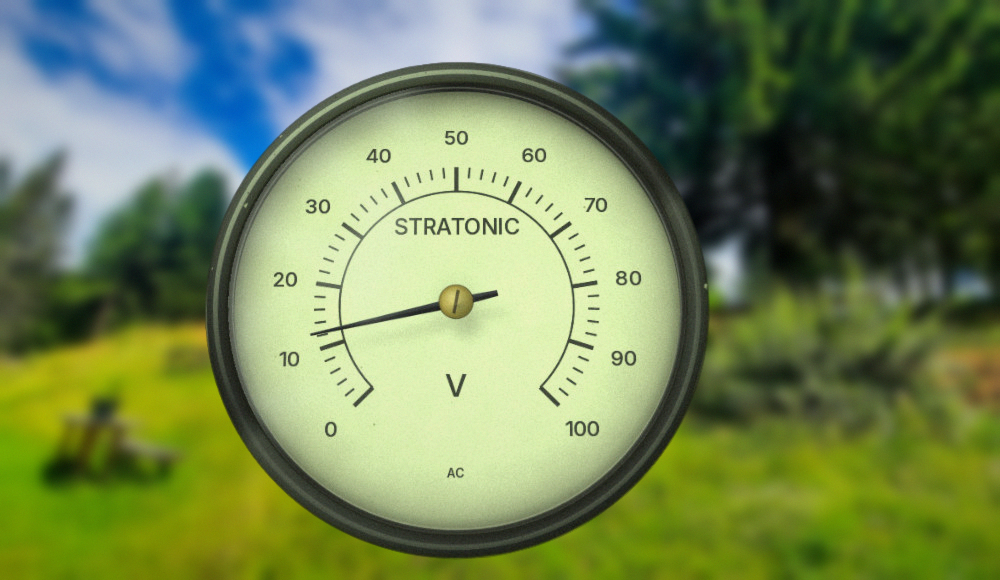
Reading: 12V
